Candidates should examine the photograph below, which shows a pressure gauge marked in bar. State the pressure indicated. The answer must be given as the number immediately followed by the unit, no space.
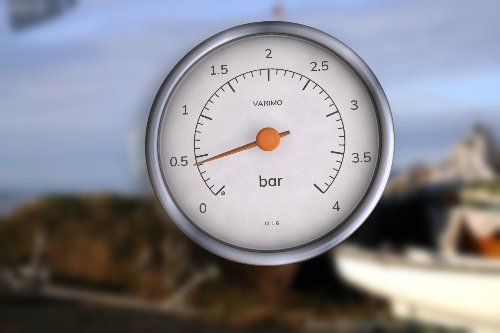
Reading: 0.4bar
